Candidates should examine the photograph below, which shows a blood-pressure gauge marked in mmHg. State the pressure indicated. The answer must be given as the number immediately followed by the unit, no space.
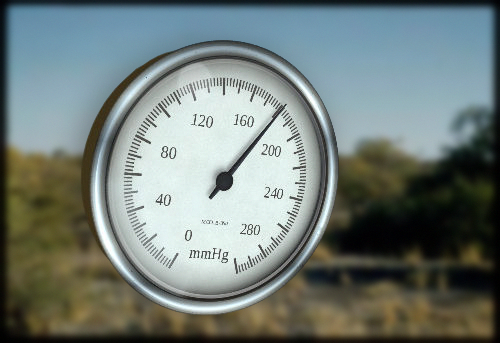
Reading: 180mmHg
